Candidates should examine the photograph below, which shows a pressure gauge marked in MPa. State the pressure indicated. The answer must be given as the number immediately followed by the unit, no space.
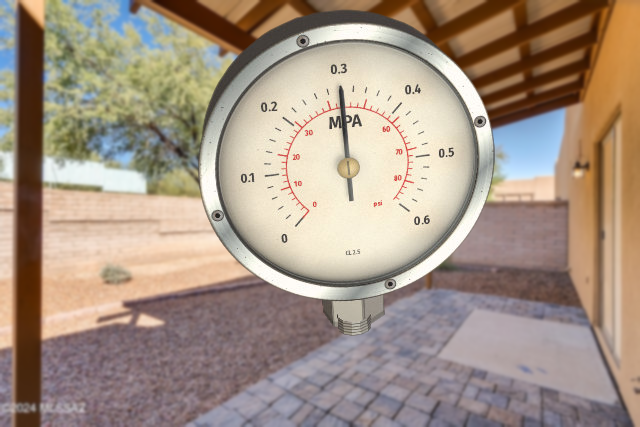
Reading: 0.3MPa
